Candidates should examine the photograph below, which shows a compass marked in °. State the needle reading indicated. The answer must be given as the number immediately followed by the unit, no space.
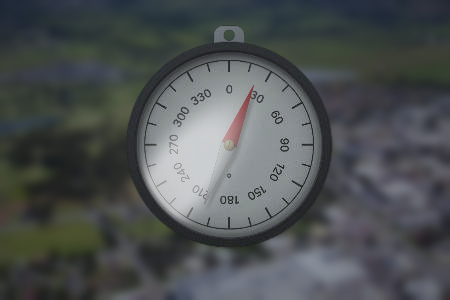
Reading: 22.5°
